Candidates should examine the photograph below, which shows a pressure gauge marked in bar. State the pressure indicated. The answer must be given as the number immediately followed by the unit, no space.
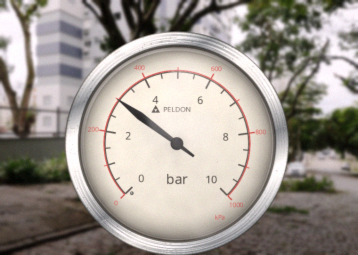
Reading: 3bar
